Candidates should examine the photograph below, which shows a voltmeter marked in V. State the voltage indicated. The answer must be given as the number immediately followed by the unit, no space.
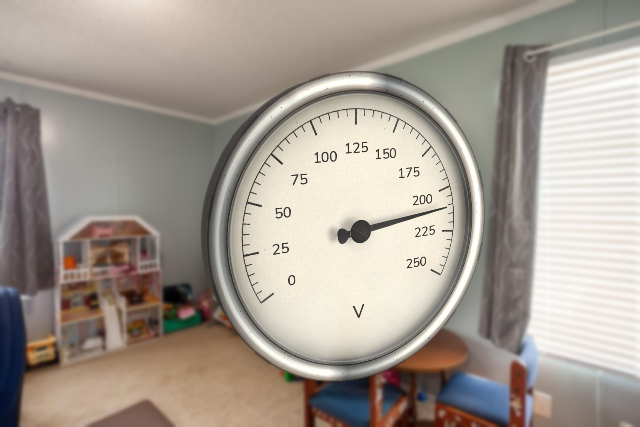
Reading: 210V
